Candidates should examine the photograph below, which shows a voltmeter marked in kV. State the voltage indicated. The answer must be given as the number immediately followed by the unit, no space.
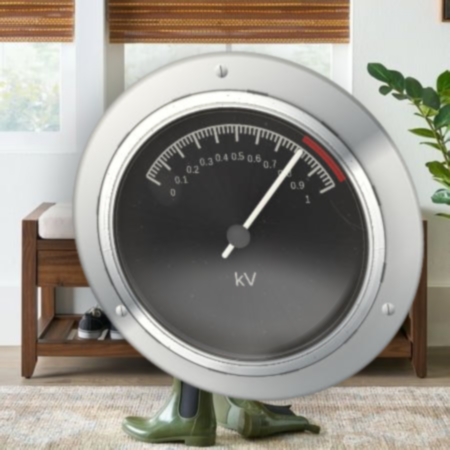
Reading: 0.8kV
